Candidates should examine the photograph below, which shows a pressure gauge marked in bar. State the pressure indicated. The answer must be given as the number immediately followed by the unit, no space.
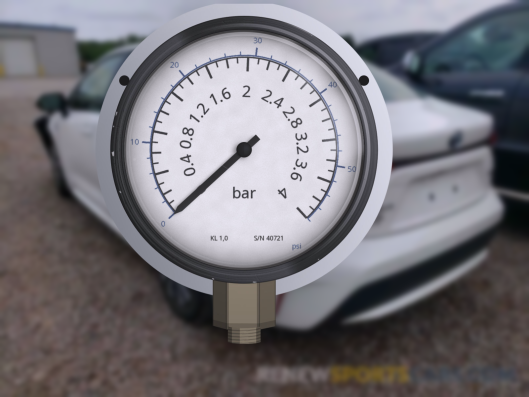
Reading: 0bar
